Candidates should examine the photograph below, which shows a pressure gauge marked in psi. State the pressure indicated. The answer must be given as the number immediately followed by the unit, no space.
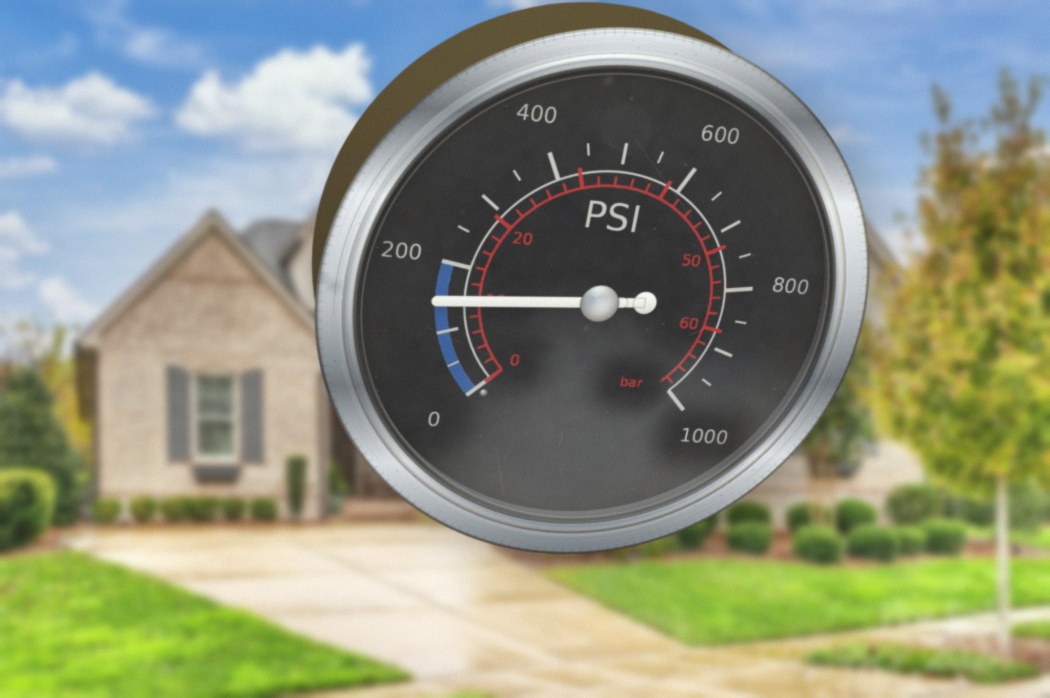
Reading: 150psi
